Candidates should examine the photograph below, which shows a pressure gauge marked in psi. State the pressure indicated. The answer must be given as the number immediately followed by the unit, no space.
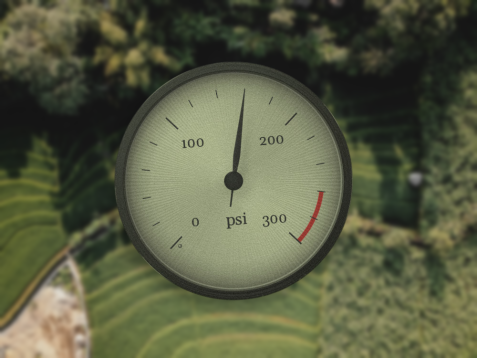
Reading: 160psi
